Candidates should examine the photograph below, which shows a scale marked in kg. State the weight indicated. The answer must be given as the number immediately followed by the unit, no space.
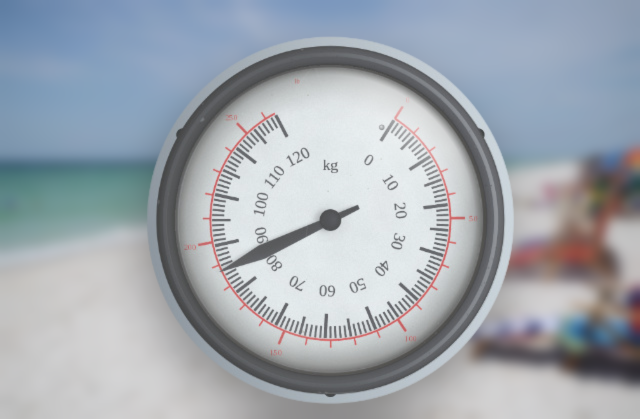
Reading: 85kg
